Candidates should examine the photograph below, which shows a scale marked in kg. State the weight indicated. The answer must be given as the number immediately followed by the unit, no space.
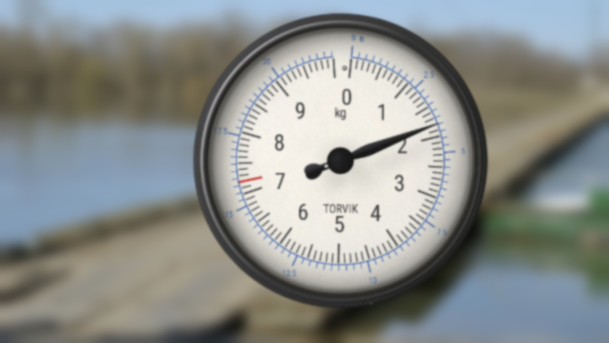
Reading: 1.8kg
